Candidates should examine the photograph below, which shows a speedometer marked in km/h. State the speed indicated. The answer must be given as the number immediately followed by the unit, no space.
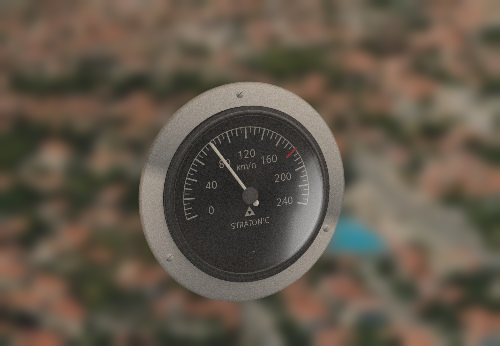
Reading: 80km/h
